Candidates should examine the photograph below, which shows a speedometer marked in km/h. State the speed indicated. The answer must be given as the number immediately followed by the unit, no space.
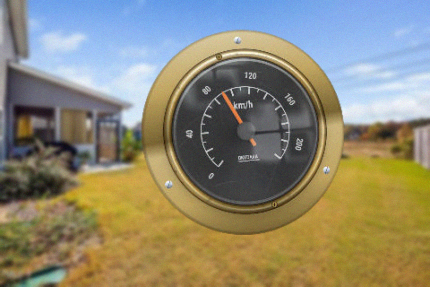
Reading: 90km/h
